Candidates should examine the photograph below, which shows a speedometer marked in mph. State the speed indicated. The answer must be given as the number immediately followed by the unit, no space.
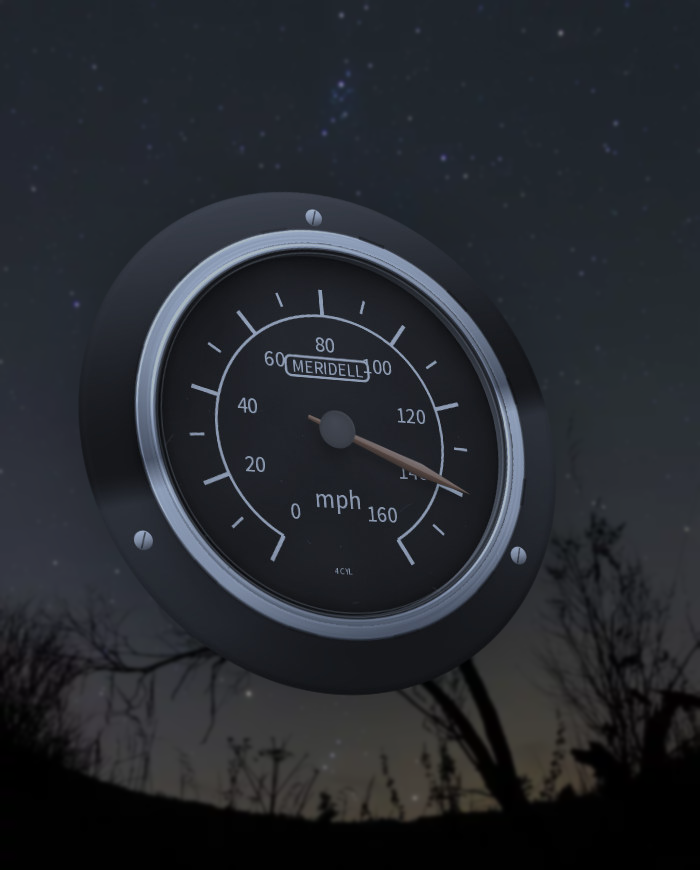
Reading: 140mph
